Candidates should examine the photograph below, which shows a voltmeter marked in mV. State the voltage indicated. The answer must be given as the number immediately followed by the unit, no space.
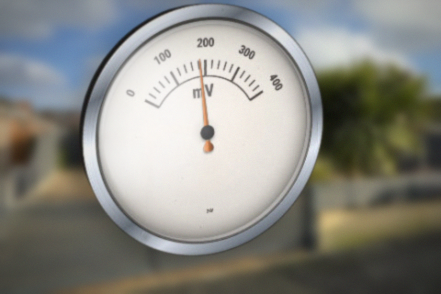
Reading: 180mV
